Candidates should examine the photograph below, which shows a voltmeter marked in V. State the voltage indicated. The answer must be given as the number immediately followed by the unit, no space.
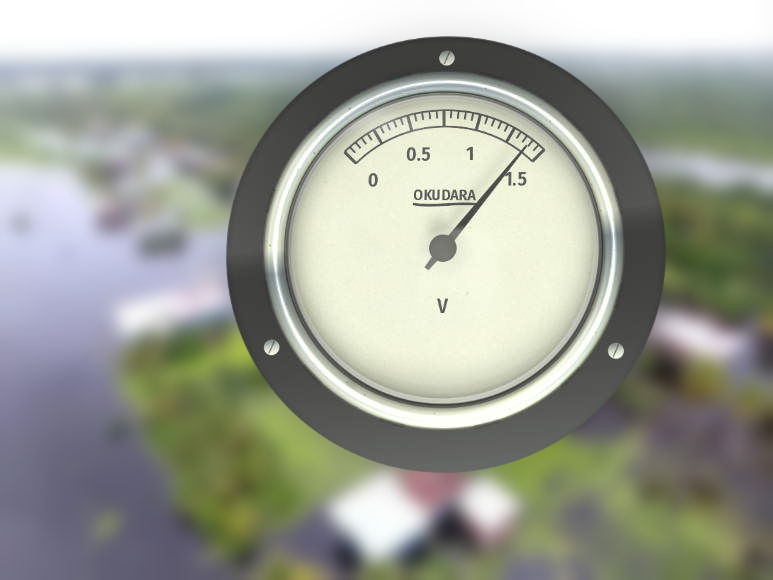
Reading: 1.4V
